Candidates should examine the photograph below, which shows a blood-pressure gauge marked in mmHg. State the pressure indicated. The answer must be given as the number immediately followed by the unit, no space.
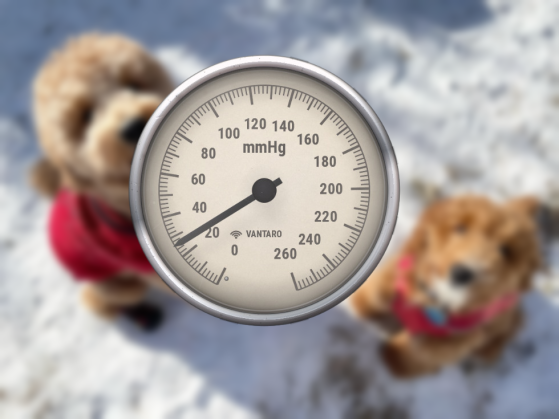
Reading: 26mmHg
